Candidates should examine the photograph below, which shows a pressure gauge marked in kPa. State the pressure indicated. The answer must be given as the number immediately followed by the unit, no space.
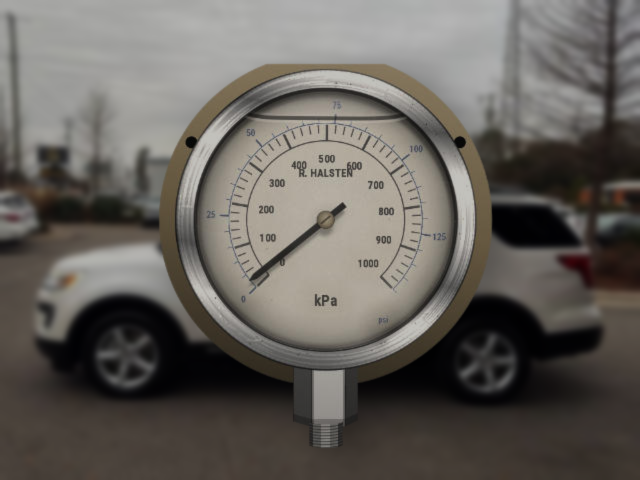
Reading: 20kPa
